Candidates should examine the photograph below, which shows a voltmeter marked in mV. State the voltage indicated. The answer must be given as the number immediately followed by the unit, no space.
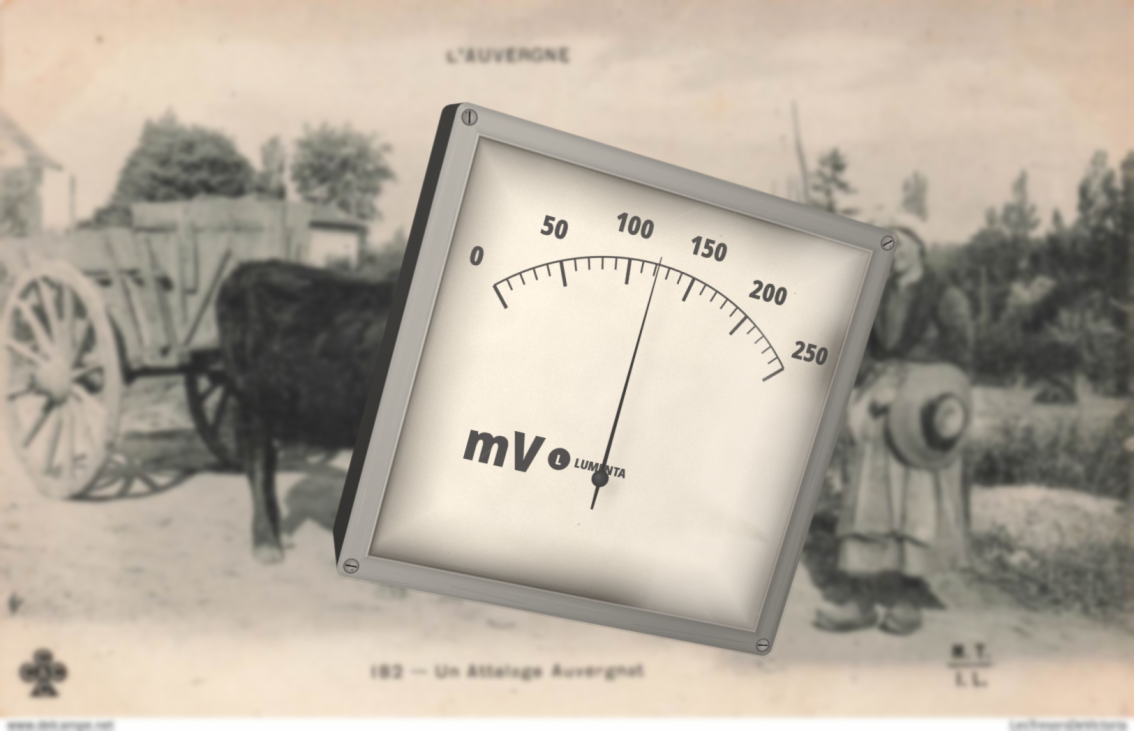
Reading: 120mV
